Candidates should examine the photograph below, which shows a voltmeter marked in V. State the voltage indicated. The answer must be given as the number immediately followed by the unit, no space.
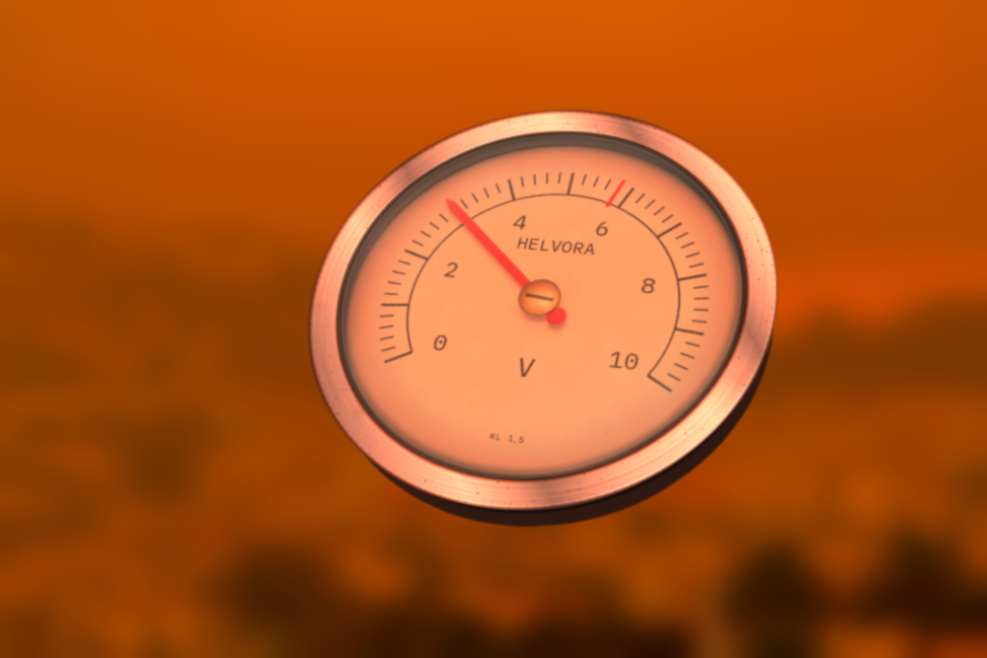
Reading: 3V
